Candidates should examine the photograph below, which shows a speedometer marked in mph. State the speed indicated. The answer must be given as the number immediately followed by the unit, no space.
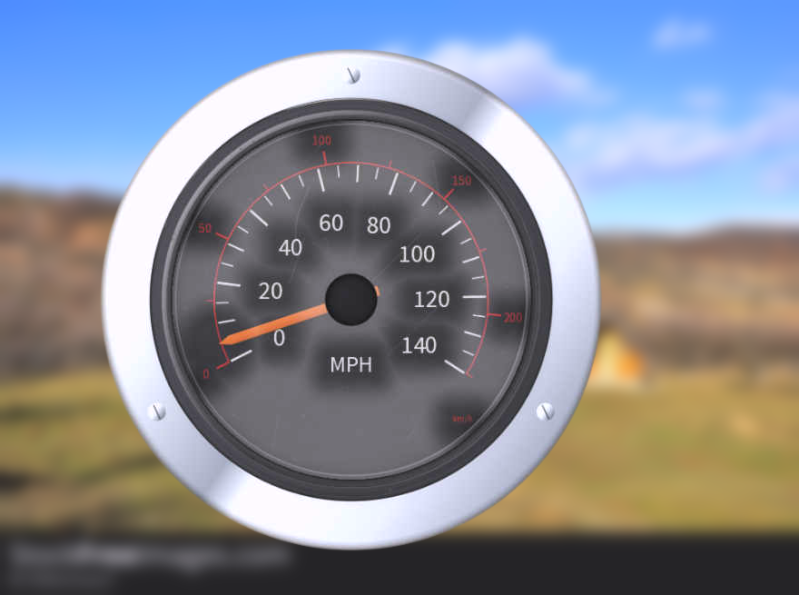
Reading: 5mph
